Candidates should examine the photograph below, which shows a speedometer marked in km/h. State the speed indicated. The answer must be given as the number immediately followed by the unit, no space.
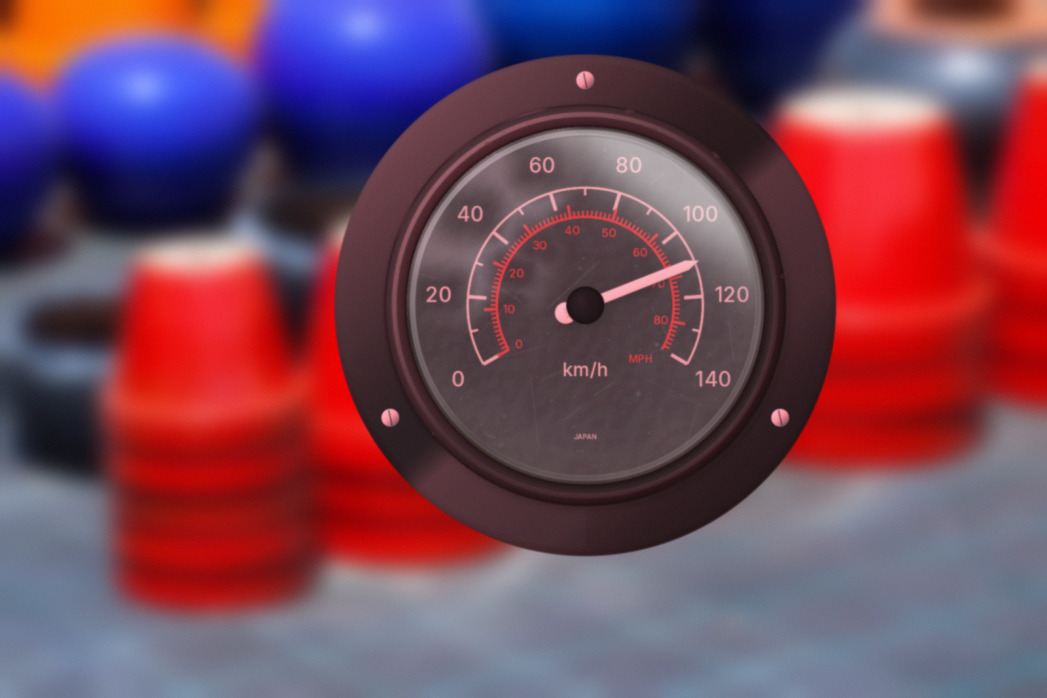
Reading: 110km/h
